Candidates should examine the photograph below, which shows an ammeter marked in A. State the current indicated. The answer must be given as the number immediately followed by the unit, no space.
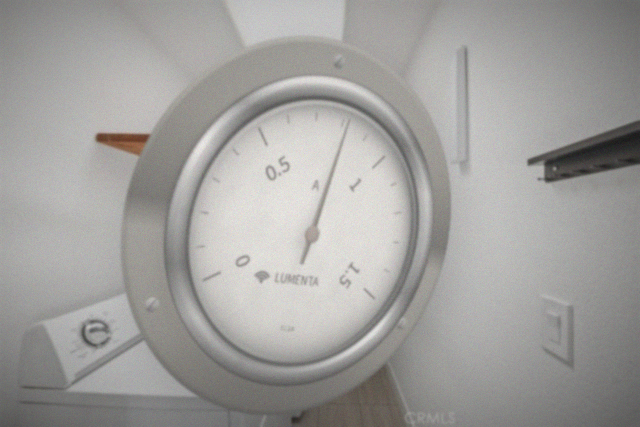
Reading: 0.8A
